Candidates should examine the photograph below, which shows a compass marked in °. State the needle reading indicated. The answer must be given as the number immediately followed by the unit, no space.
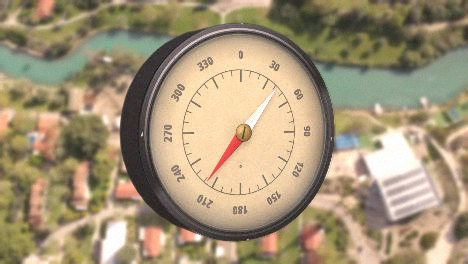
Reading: 220°
